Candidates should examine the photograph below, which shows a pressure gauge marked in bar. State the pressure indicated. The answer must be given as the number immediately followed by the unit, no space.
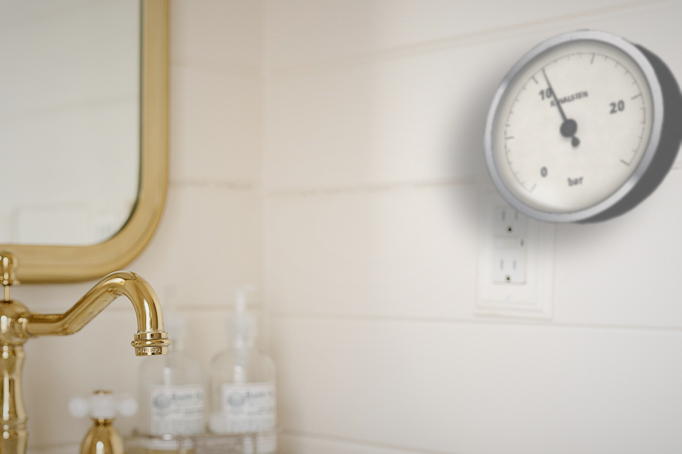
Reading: 11bar
